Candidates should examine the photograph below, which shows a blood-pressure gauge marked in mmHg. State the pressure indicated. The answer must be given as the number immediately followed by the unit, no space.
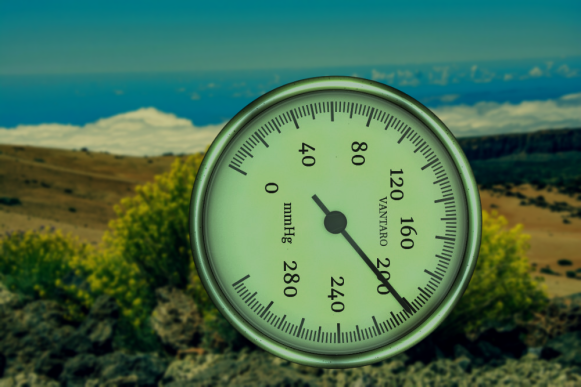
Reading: 202mmHg
